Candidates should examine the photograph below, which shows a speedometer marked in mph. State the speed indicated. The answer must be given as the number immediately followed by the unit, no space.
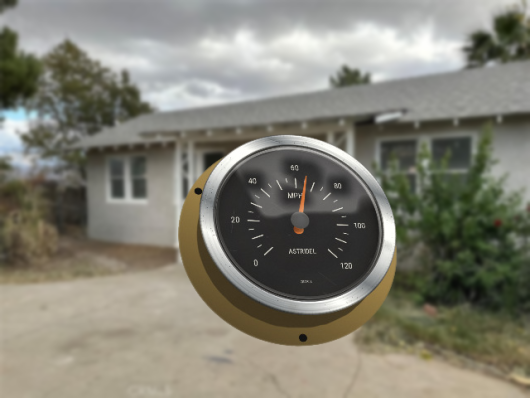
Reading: 65mph
